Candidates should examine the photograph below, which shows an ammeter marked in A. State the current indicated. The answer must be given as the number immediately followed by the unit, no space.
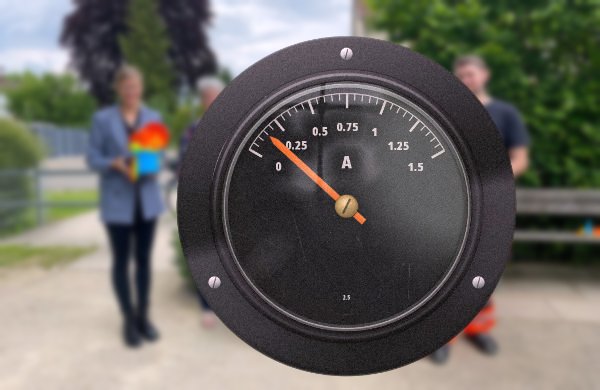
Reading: 0.15A
